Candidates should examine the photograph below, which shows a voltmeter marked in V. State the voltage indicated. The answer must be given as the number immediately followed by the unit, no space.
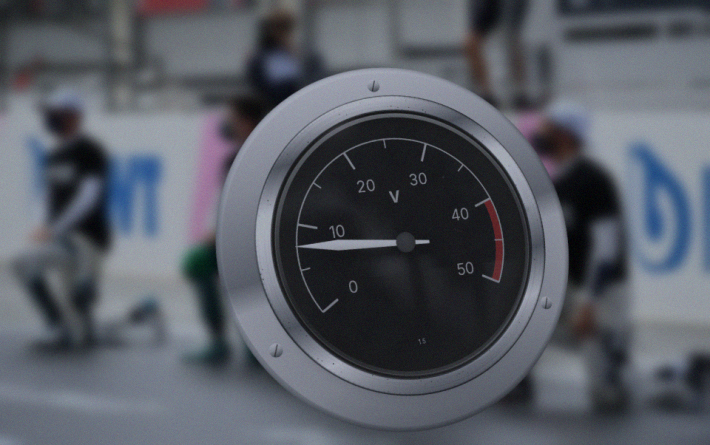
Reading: 7.5V
